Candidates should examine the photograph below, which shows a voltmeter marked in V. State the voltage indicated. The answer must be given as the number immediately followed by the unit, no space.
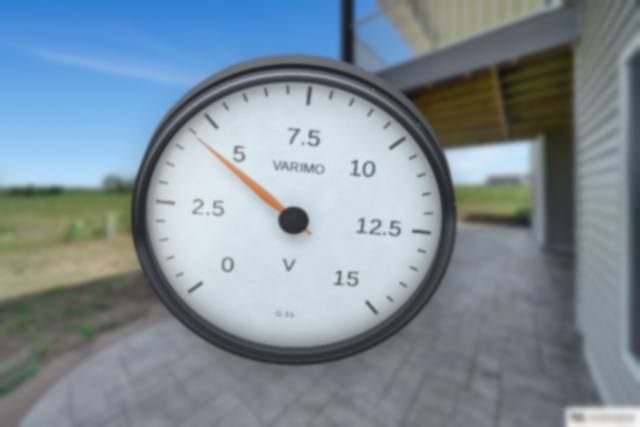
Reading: 4.5V
